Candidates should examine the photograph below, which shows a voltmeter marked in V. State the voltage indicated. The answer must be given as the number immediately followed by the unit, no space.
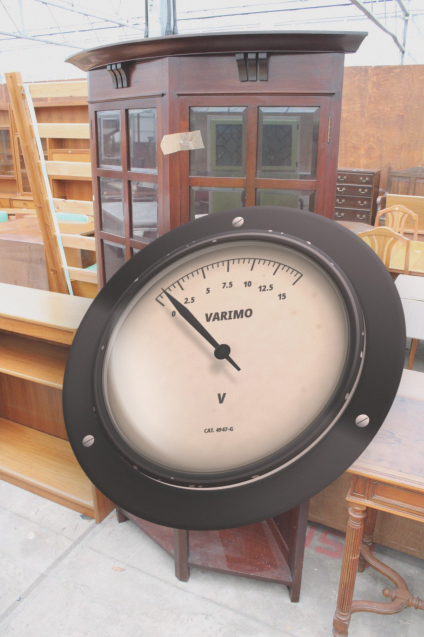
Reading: 1V
